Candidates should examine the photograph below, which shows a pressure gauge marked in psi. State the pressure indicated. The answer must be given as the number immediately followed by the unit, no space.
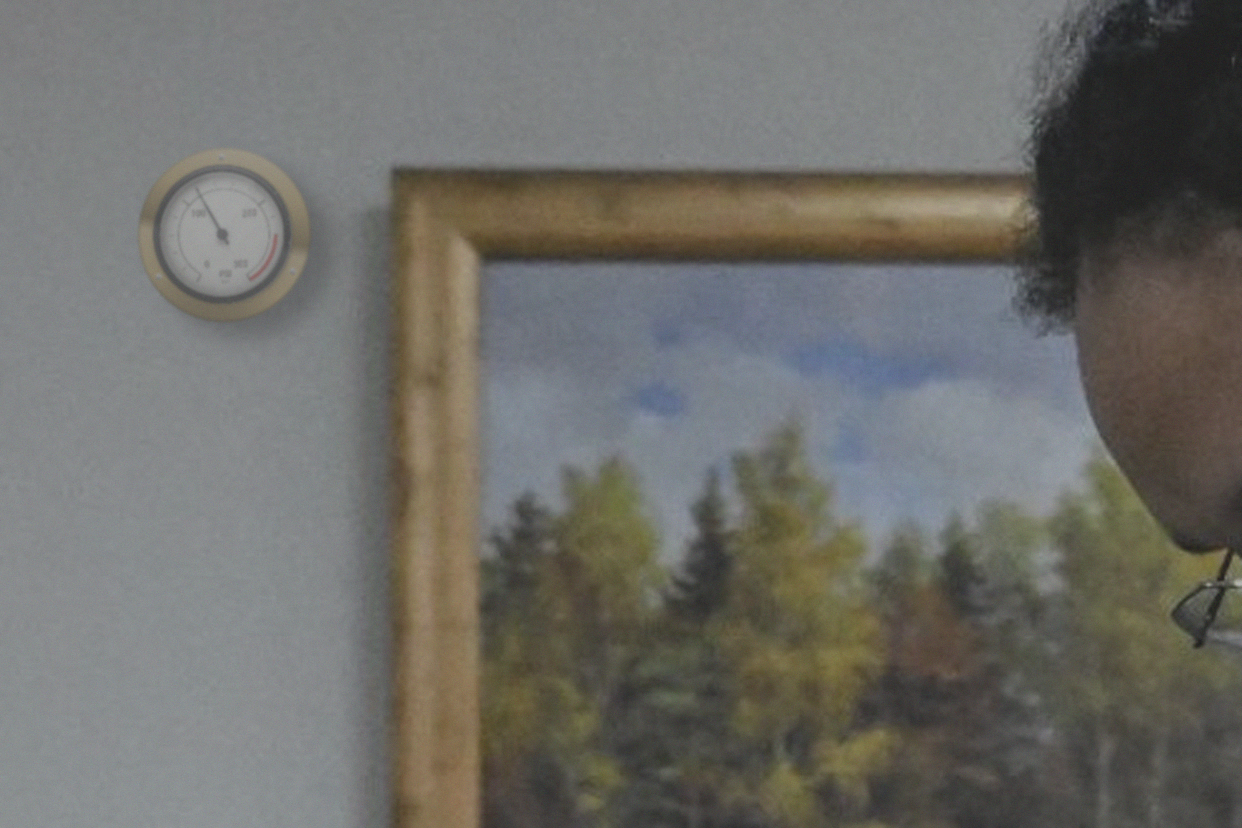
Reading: 120psi
